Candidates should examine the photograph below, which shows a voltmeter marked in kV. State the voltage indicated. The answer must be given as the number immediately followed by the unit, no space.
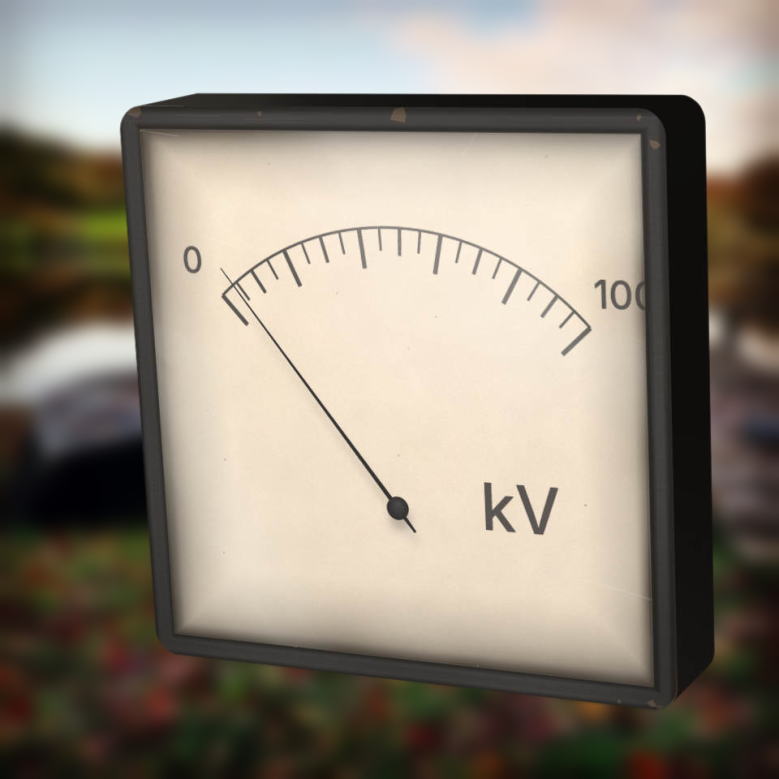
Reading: 5kV
